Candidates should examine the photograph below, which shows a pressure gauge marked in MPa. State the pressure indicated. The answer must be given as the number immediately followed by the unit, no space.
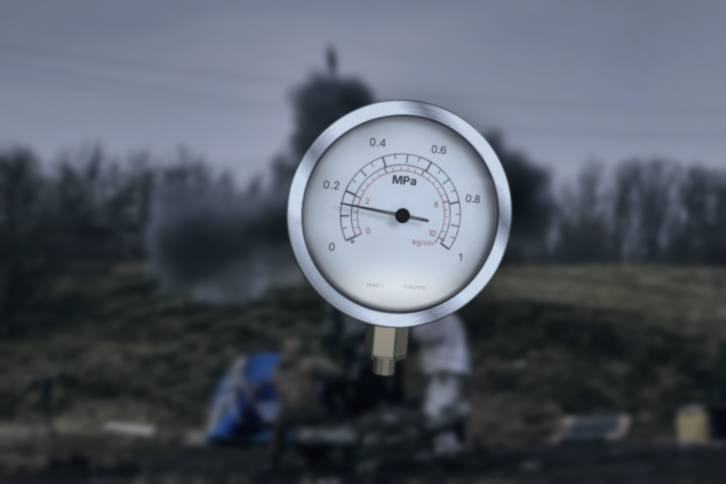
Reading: 0.15MPa
